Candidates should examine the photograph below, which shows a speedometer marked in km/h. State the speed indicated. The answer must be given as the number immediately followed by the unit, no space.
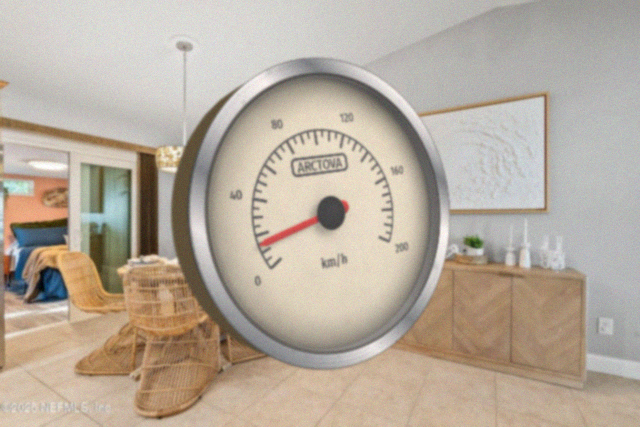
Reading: 15km/h
